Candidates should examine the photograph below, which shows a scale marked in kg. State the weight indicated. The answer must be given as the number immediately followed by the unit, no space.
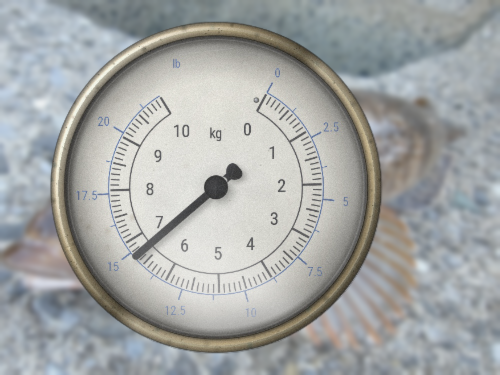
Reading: 6.7kg
